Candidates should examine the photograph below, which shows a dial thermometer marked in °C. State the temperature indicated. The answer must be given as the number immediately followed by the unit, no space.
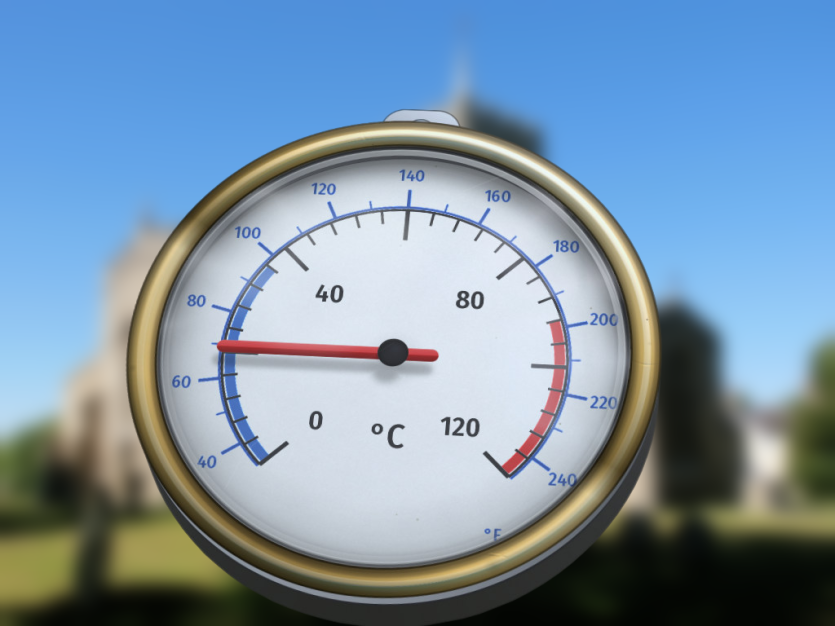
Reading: 20°C
